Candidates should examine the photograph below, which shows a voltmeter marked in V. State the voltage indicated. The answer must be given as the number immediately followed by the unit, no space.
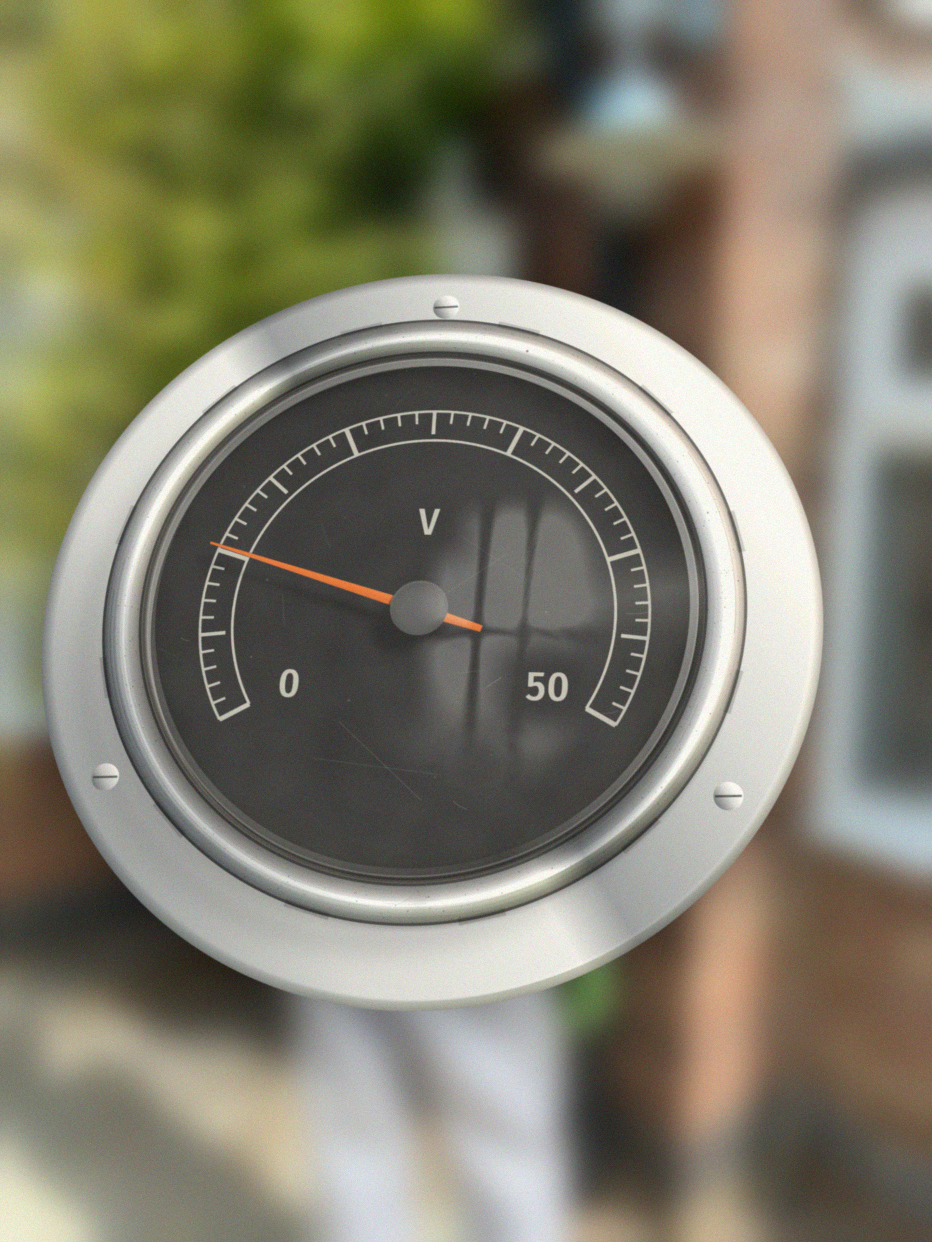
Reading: 10V
